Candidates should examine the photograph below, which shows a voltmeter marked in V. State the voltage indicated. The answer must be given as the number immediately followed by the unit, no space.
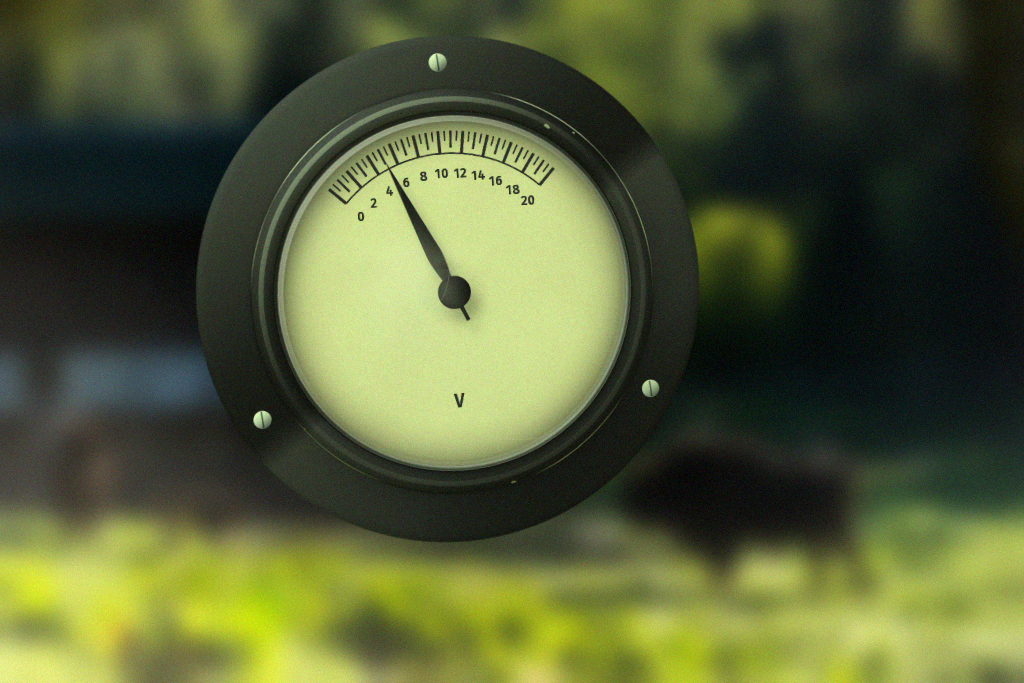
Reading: 5V
